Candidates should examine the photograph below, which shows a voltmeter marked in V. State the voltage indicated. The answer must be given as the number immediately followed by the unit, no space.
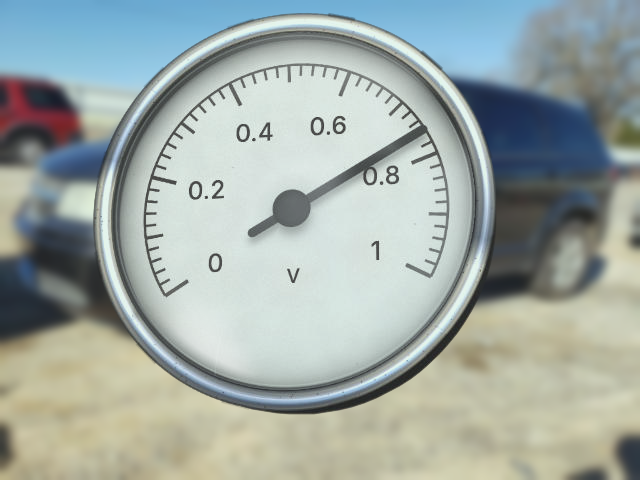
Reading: 0.76V
